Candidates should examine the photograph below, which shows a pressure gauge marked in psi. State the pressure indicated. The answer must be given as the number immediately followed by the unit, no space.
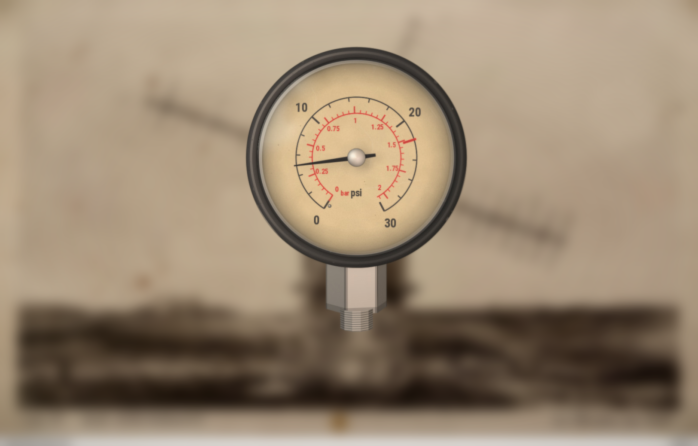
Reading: 5psi
